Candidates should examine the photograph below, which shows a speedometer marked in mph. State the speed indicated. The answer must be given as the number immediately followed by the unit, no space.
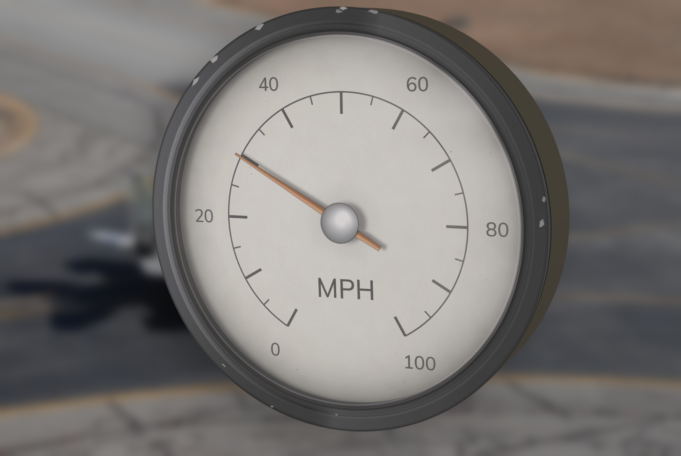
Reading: 30mph
